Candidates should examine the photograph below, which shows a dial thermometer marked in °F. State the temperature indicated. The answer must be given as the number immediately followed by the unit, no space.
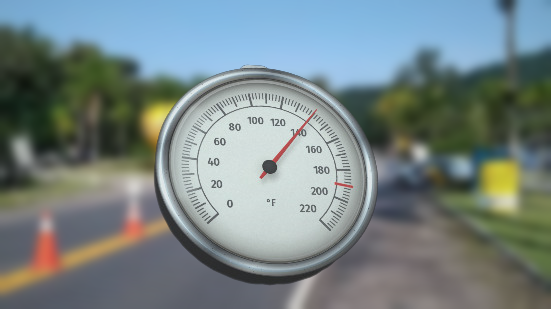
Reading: 140°F
